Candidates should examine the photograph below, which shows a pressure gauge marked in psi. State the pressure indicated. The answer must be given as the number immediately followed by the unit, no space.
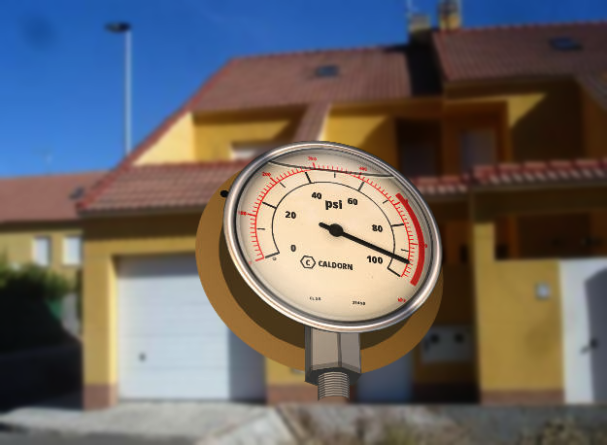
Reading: 95psi
